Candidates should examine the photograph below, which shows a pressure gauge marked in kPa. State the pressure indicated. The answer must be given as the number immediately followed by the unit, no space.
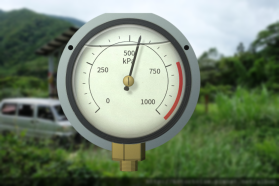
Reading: 550kPa
